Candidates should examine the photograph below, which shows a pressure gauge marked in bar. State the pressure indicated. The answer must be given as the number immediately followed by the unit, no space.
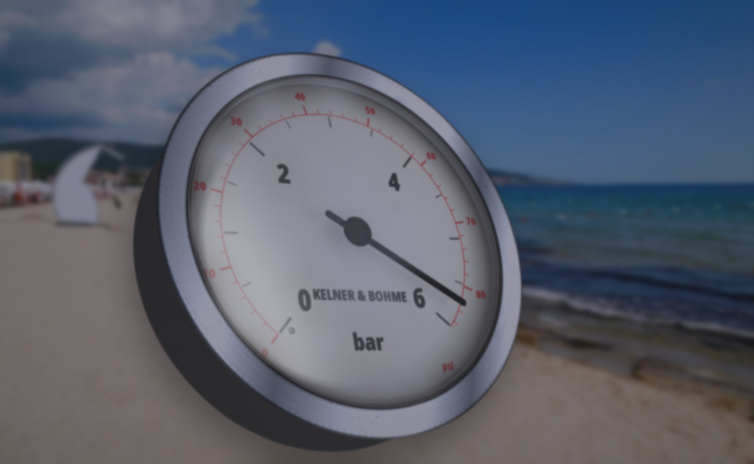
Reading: 5.75bar
